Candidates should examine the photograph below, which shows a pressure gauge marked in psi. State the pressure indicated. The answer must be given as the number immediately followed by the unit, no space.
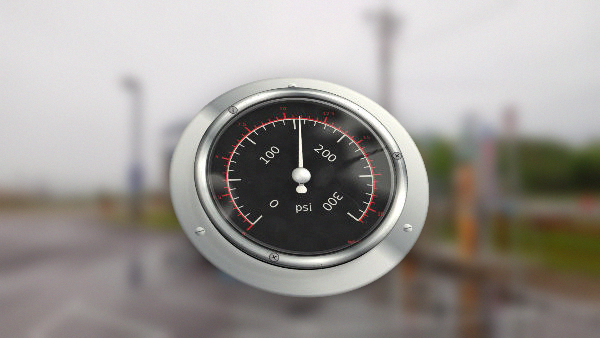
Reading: 155psi
